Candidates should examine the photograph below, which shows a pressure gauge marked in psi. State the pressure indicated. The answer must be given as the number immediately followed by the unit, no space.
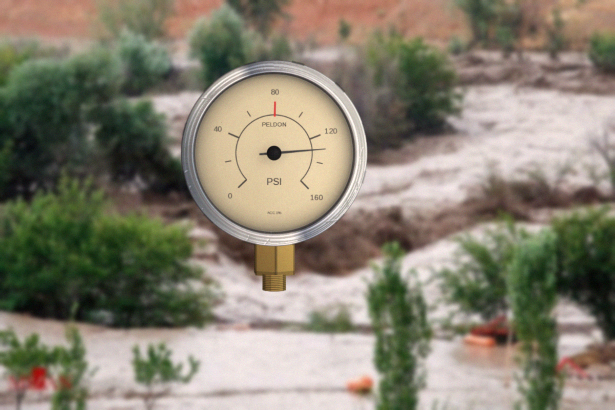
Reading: 130psi
